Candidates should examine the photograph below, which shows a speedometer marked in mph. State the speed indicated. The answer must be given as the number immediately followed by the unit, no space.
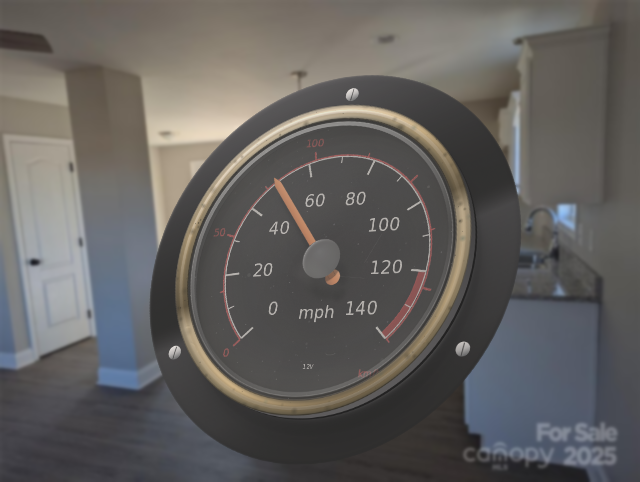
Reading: 50mph
